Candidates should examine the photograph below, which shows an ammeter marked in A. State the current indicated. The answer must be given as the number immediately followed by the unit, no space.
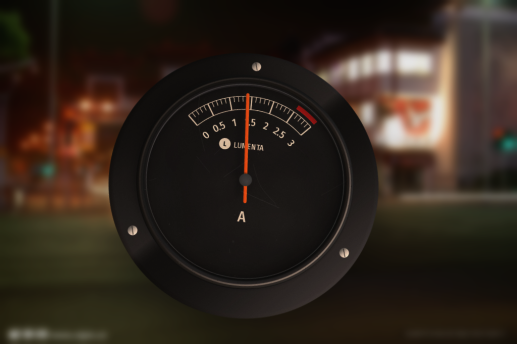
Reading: 1.4A
